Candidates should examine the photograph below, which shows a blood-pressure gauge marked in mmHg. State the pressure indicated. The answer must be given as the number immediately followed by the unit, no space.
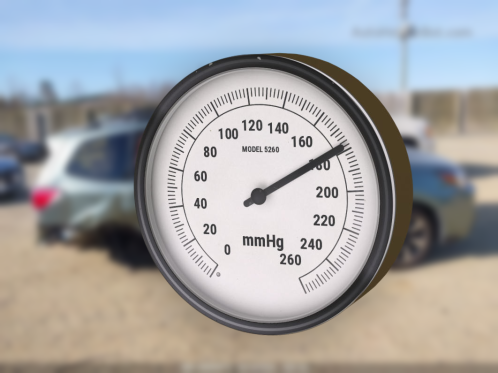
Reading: 178mmHg
